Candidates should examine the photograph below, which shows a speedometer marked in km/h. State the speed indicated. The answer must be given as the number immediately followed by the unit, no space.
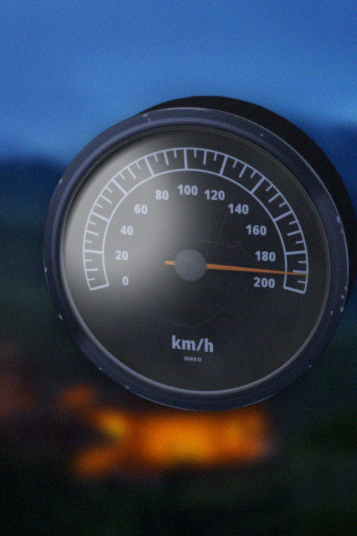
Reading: 190km/h
